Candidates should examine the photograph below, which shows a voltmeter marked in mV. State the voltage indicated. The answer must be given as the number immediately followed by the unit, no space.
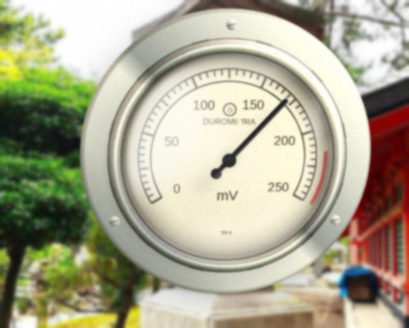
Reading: 170mV
